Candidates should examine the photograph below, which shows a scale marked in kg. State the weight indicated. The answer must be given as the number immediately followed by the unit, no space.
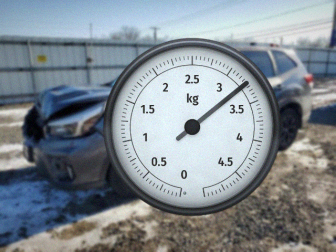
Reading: 3.25kg
